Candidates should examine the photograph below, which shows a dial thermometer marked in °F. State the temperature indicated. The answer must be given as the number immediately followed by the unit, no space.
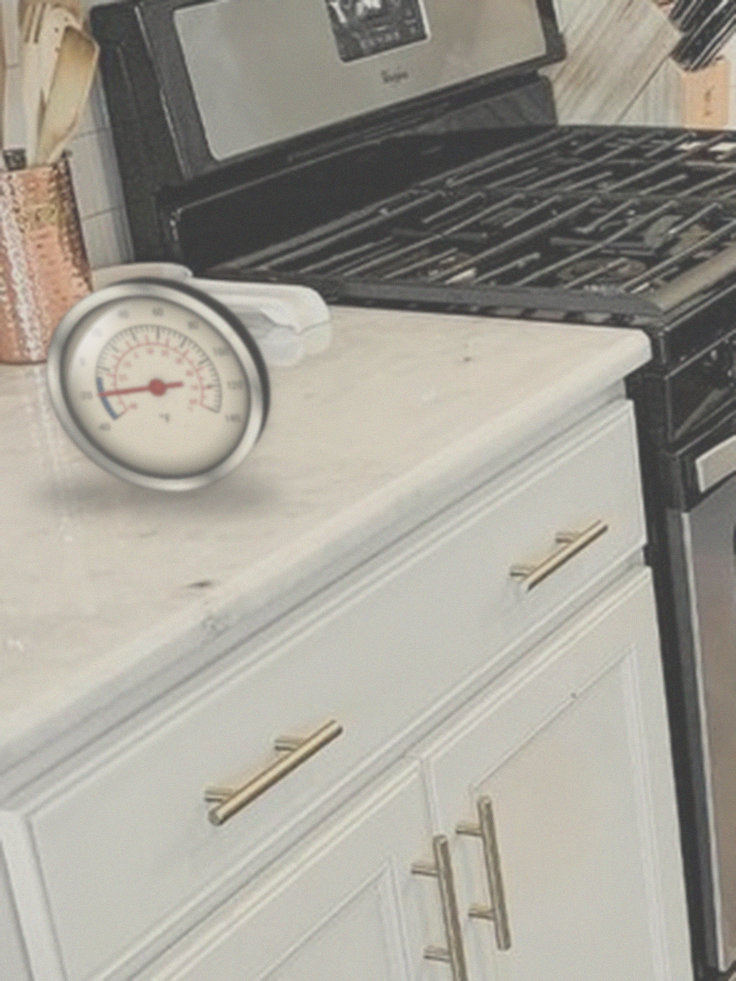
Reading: -20°F
